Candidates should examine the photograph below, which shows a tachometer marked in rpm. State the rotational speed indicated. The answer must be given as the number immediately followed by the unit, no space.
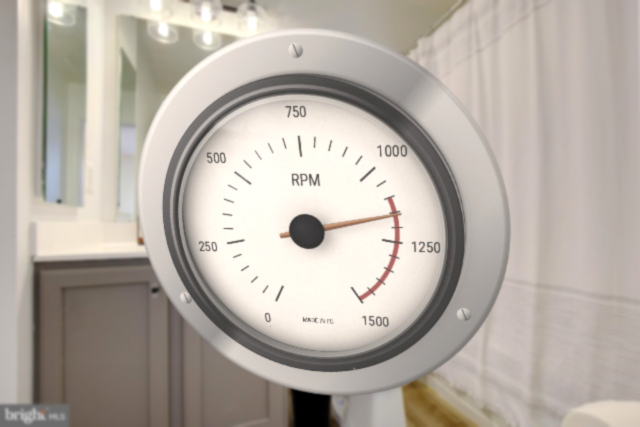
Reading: 1150rpm
